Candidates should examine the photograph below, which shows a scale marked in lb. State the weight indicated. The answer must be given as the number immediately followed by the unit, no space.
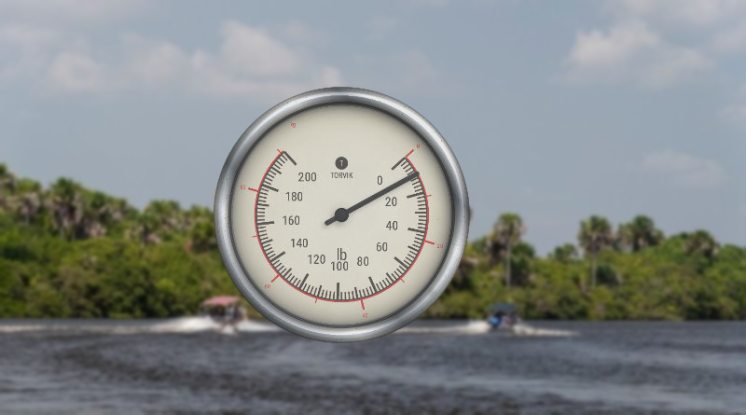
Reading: 10lb
